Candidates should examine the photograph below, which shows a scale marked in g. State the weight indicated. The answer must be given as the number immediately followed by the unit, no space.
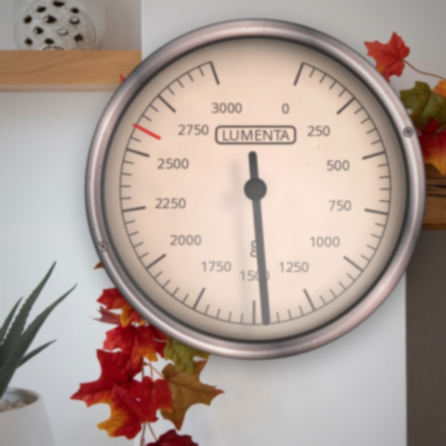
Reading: 1450g
